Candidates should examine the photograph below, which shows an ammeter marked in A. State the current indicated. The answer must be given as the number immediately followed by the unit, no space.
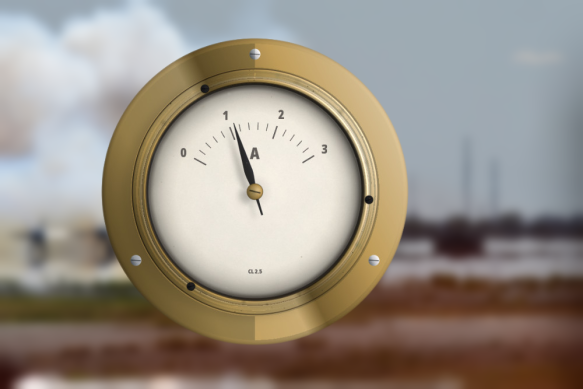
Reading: 1.1A
